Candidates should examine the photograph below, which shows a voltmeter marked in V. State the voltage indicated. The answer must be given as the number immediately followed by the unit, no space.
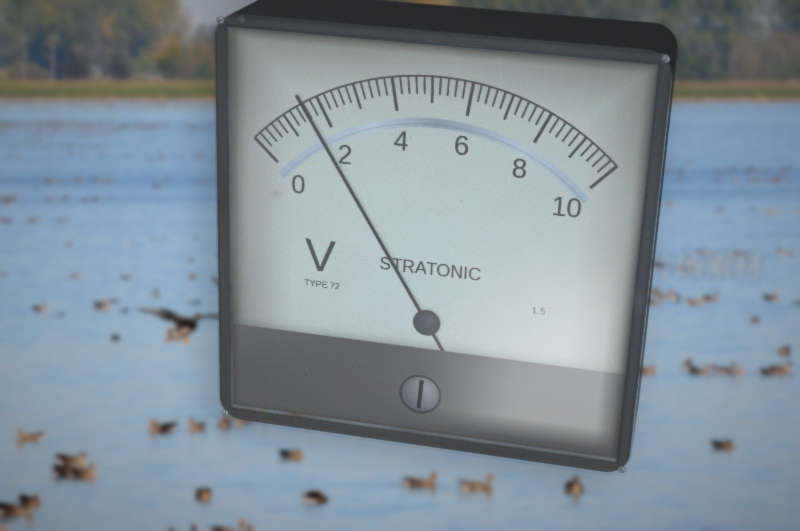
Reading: 1.6V
